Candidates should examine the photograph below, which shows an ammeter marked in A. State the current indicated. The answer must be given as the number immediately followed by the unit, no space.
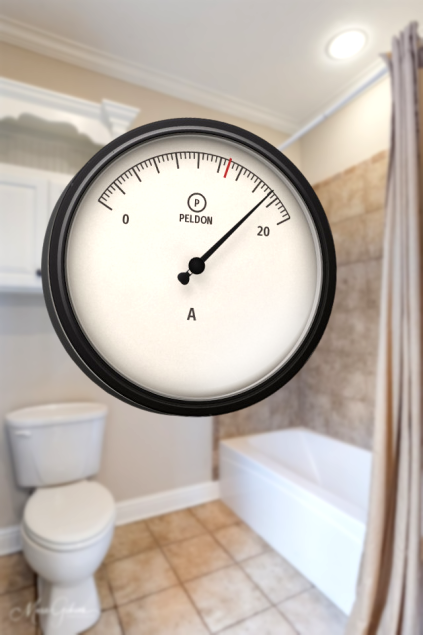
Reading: 17.2A
